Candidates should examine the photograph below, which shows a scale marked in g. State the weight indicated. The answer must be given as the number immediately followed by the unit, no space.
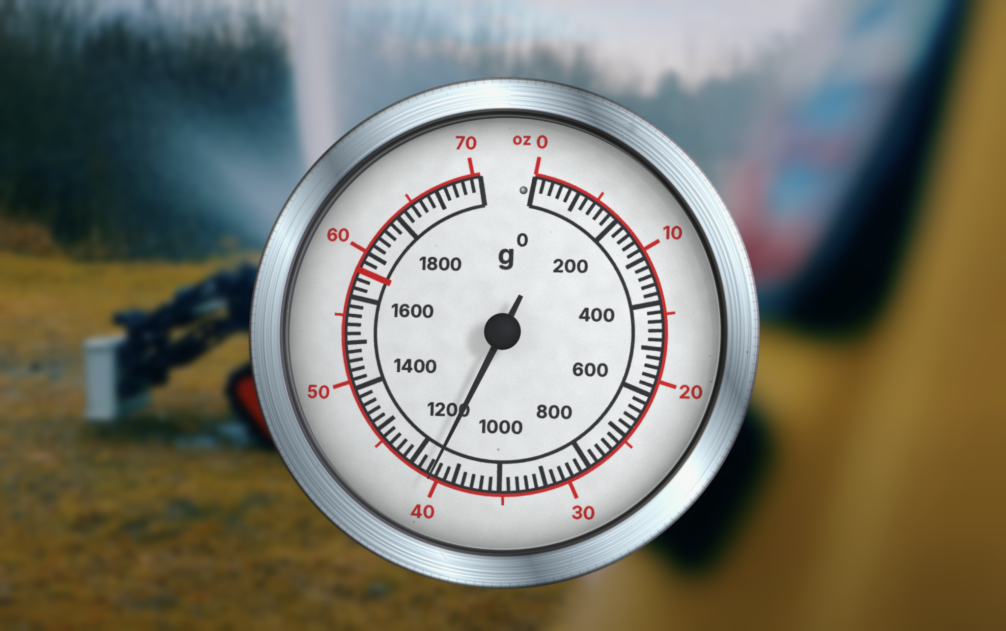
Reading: 1150g
